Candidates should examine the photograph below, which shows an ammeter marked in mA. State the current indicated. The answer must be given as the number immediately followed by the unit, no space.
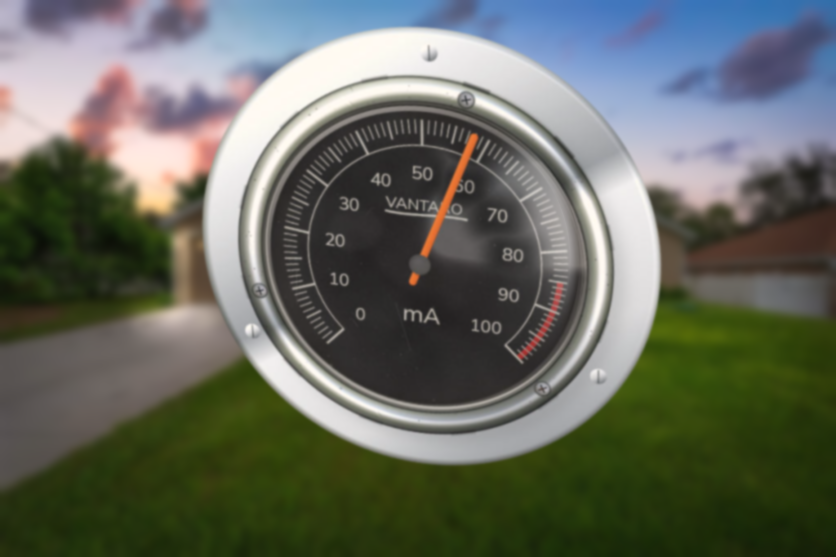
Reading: 58mA
